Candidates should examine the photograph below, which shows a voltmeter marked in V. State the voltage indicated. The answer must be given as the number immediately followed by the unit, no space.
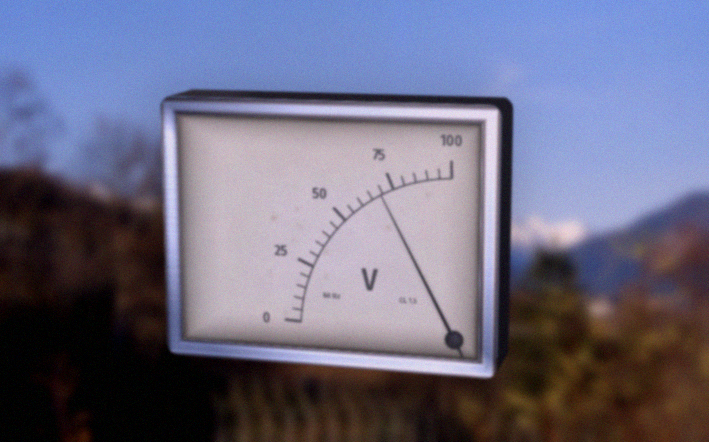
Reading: 70V
